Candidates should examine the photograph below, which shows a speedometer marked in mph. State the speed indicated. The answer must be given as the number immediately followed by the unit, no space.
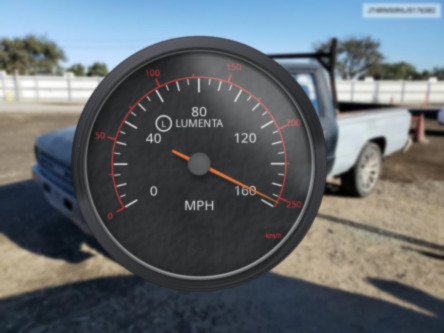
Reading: 157.5mph
